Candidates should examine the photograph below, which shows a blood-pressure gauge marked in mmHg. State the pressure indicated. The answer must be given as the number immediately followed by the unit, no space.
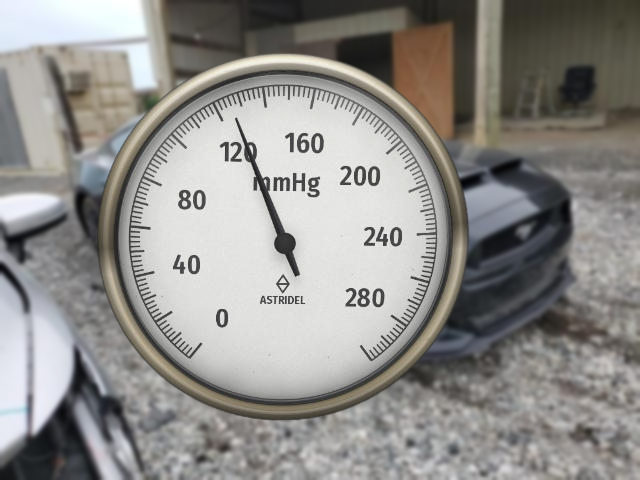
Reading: 126mmHg
